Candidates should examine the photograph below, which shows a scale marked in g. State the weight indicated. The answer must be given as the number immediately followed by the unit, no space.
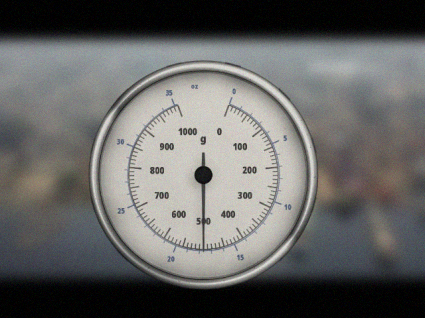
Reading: 500g
